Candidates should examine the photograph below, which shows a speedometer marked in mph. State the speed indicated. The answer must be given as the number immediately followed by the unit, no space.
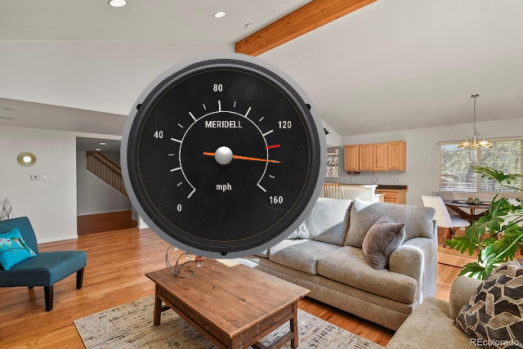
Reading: 140mph
